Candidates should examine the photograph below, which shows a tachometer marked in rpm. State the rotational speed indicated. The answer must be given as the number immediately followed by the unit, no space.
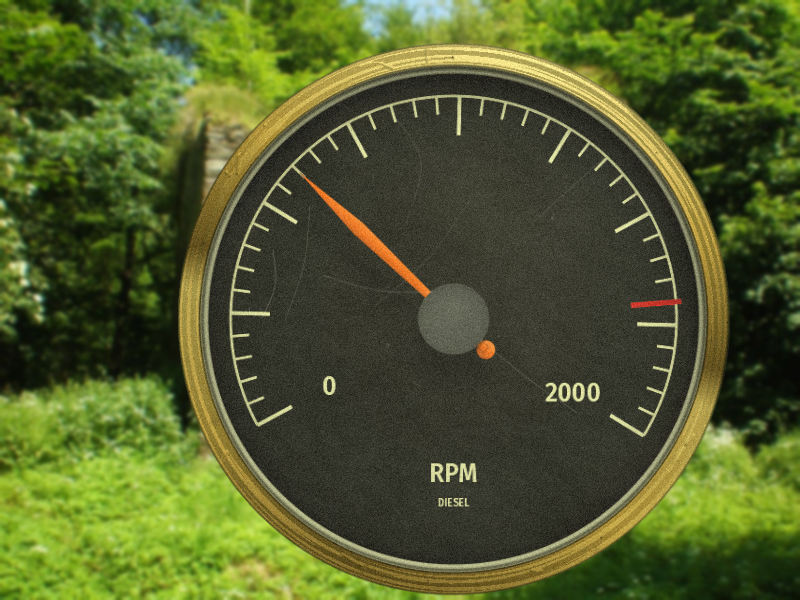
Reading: 600rpm
